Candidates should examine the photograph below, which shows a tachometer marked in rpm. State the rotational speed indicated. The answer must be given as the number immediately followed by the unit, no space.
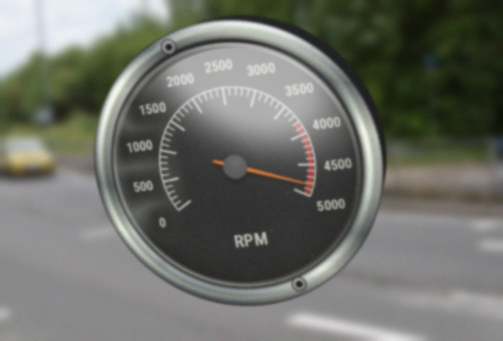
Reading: 4800rpm
